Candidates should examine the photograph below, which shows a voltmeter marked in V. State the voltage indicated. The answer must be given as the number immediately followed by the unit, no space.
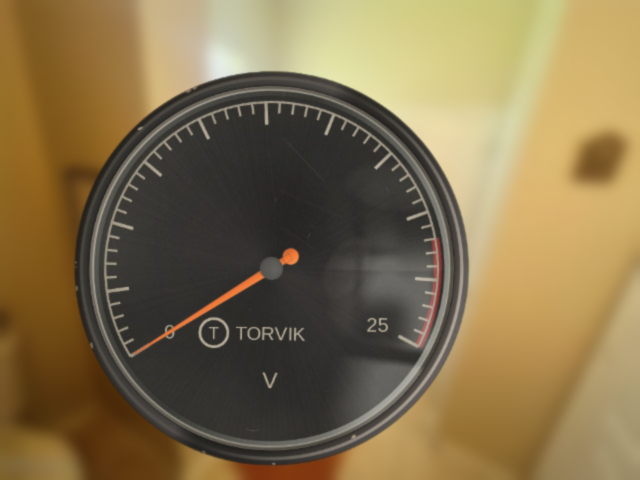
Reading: 0V
